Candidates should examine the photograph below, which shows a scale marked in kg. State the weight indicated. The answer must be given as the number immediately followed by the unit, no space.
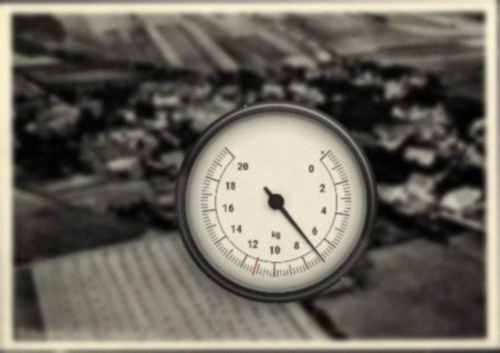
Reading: 7kg
